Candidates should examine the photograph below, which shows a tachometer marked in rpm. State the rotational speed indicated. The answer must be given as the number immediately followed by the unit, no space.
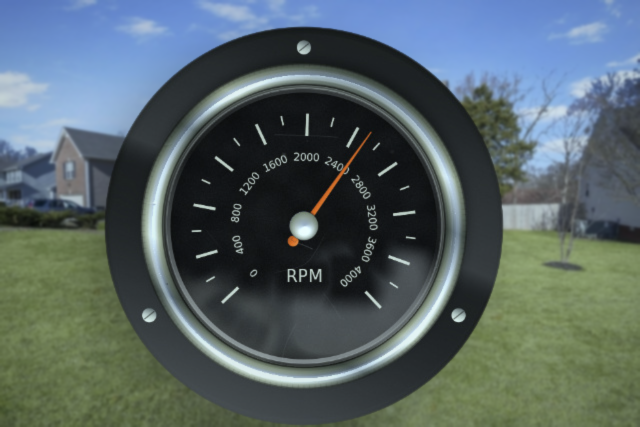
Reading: 2500rpm
